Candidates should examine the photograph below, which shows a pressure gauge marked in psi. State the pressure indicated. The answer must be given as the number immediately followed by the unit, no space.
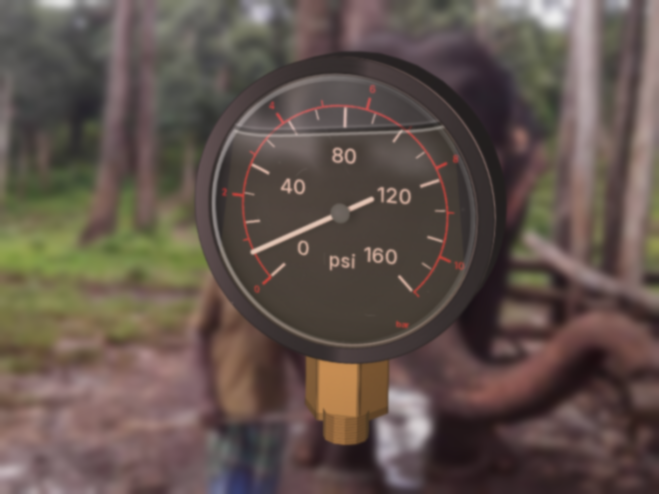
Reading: 10psi
